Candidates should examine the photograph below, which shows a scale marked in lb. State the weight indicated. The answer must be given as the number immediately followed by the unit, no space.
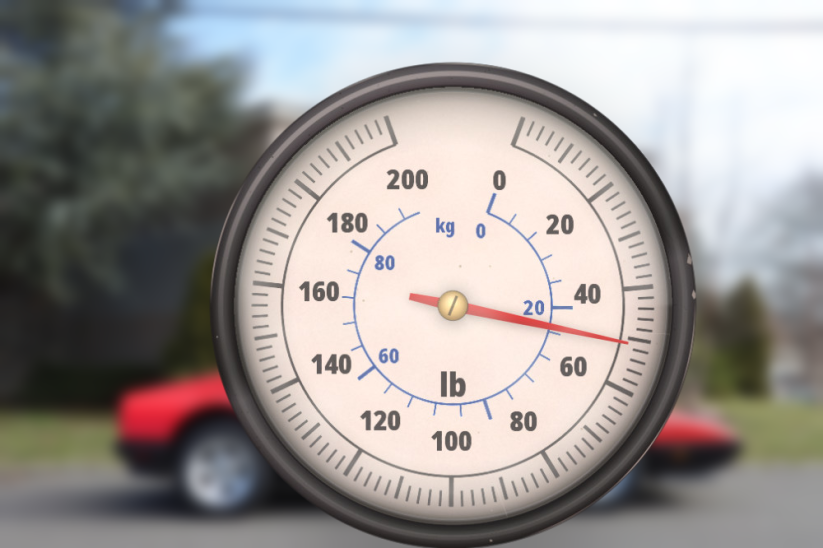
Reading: 51lb
